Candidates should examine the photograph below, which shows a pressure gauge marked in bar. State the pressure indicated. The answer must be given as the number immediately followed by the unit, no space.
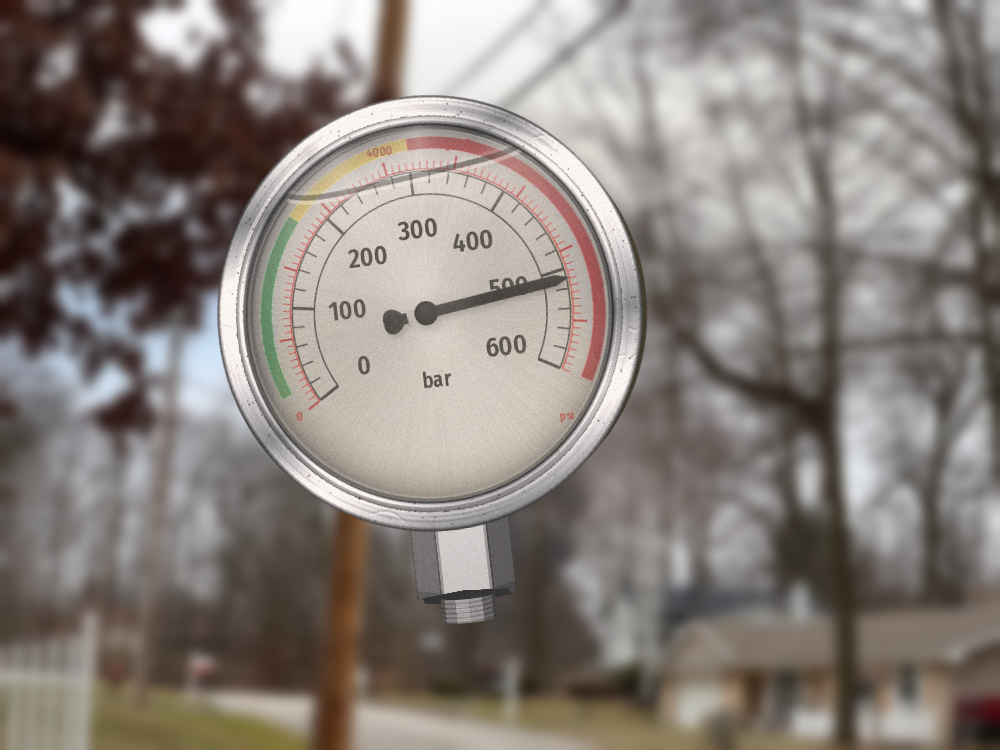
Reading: 510bar
